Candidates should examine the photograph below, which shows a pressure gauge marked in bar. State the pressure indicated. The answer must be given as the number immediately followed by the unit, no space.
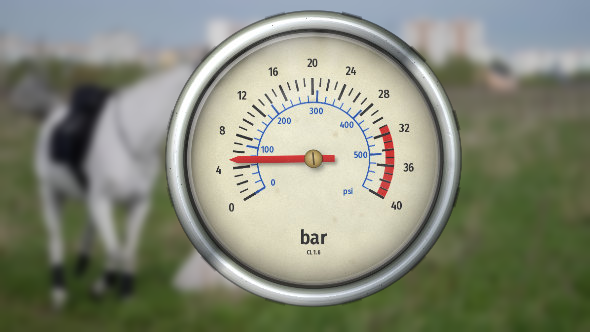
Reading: 5bar
